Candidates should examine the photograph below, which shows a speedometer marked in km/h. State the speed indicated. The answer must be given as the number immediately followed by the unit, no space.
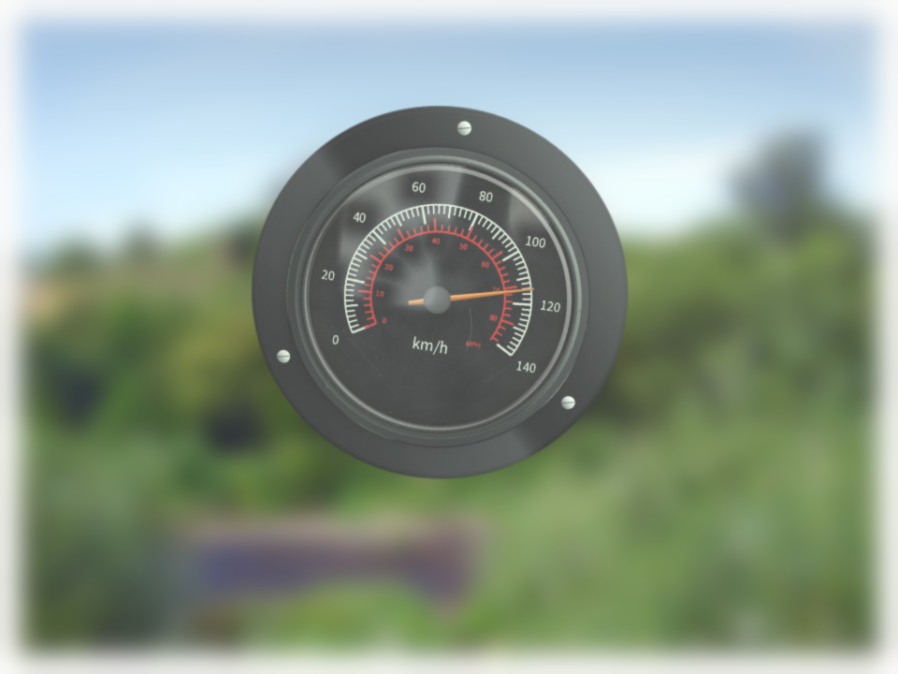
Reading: 114km/h
